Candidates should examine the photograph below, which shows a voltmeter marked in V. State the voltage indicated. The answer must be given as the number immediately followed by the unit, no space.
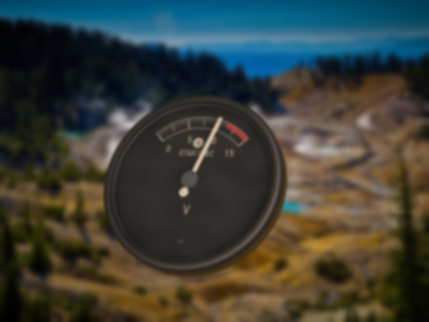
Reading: 10V
